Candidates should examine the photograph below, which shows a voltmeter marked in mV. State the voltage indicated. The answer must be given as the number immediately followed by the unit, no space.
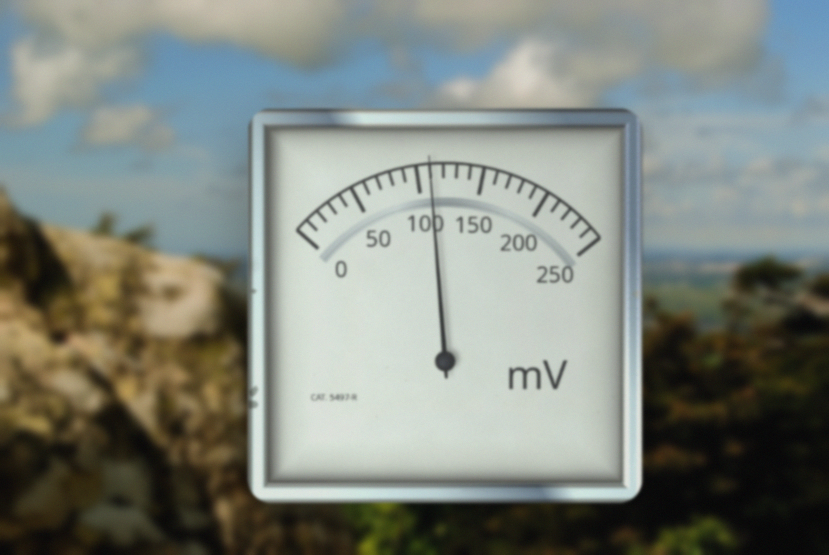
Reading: 110mV
